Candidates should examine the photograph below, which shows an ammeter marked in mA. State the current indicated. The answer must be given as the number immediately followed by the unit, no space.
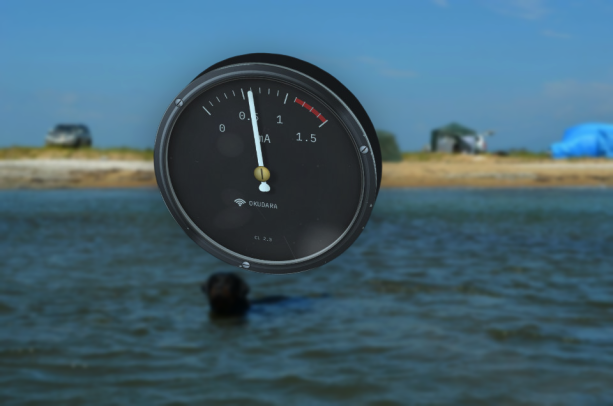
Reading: 0.6mA
